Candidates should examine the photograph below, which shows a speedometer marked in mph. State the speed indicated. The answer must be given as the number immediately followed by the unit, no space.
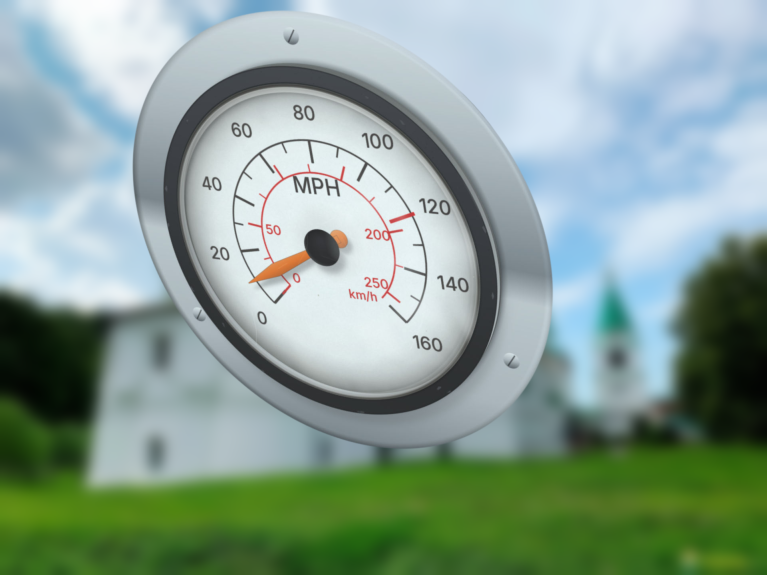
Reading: 10mph
